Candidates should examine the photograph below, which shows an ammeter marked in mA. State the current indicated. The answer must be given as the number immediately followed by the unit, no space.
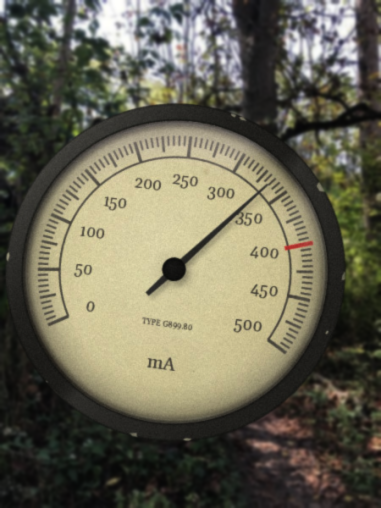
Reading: 335mA
